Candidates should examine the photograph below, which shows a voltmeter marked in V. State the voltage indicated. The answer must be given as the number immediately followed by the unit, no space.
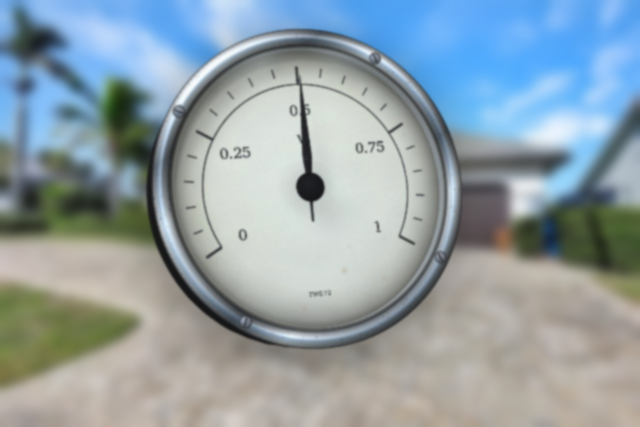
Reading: 0.5V
